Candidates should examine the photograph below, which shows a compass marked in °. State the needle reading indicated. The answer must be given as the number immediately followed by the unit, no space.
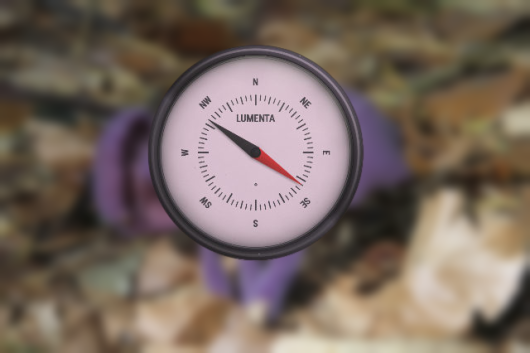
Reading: 125°
